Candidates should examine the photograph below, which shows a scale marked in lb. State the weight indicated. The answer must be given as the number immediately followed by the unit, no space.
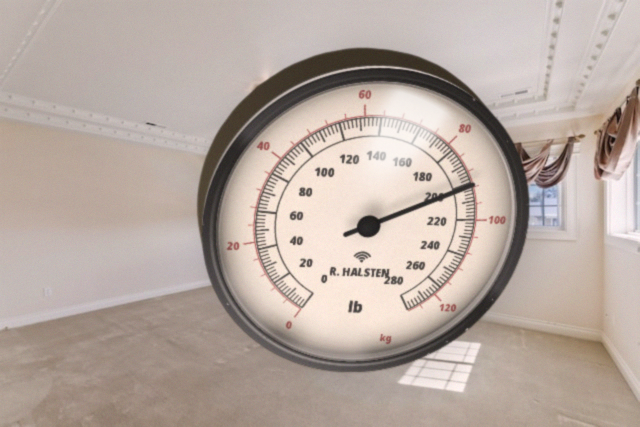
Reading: 200lb
